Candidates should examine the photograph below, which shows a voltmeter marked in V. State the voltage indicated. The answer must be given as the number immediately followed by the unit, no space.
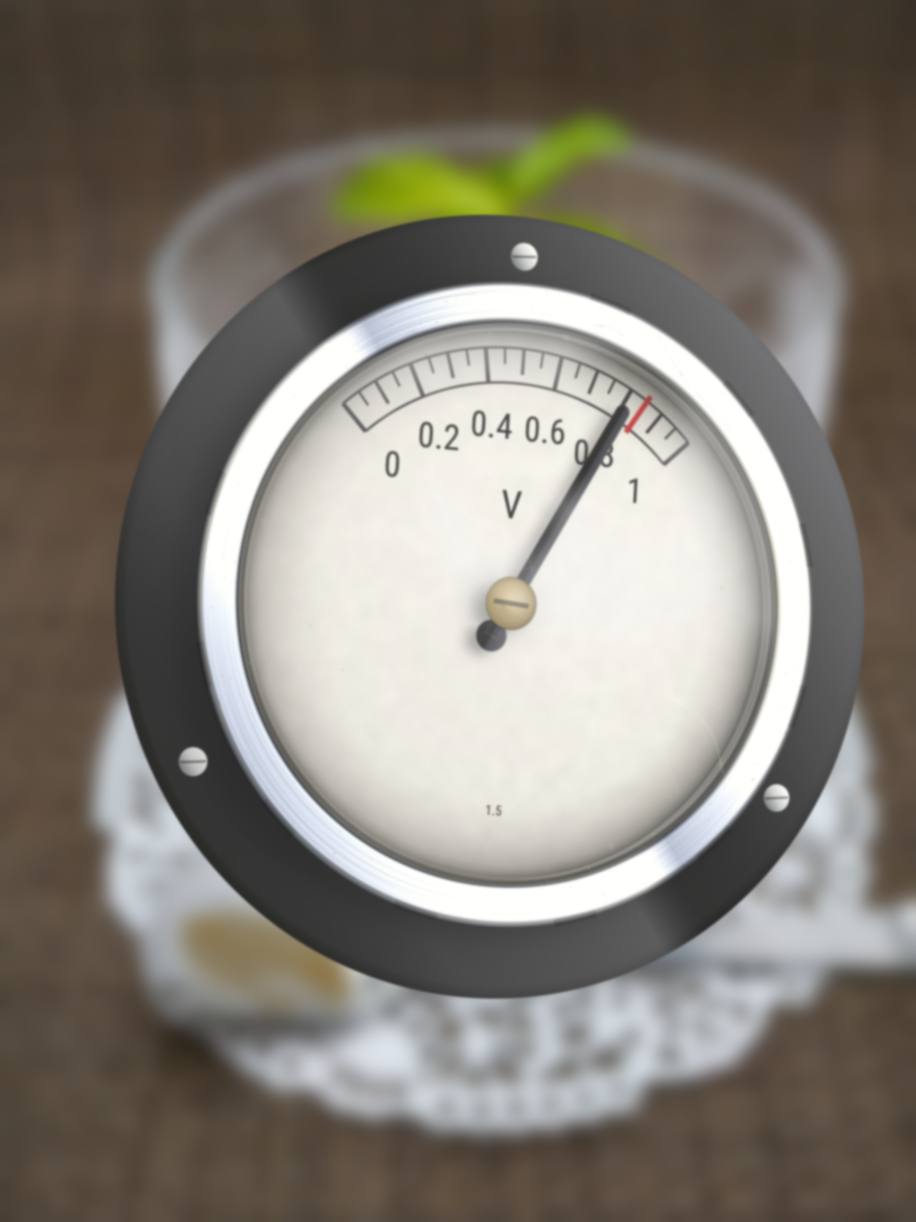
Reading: 0.8V
